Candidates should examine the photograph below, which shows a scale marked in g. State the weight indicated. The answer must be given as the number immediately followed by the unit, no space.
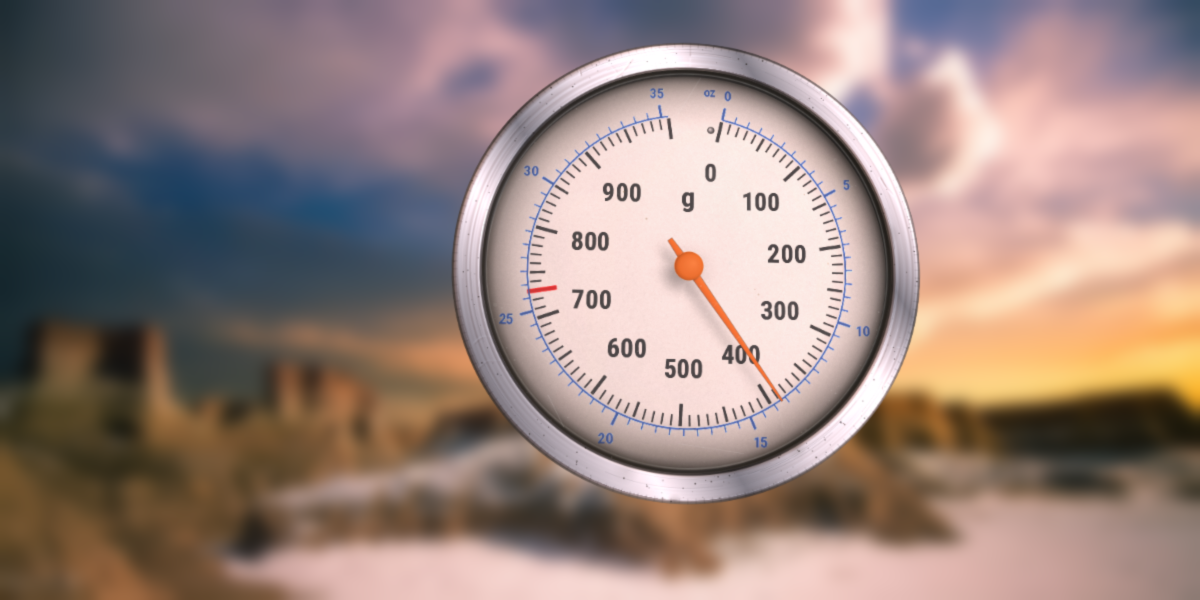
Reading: 390g
